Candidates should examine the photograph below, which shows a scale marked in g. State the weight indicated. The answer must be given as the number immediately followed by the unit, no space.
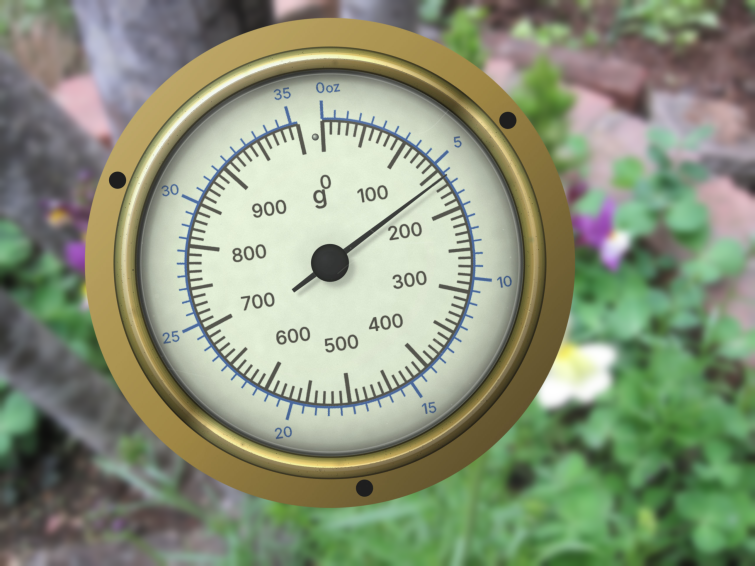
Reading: 160g
